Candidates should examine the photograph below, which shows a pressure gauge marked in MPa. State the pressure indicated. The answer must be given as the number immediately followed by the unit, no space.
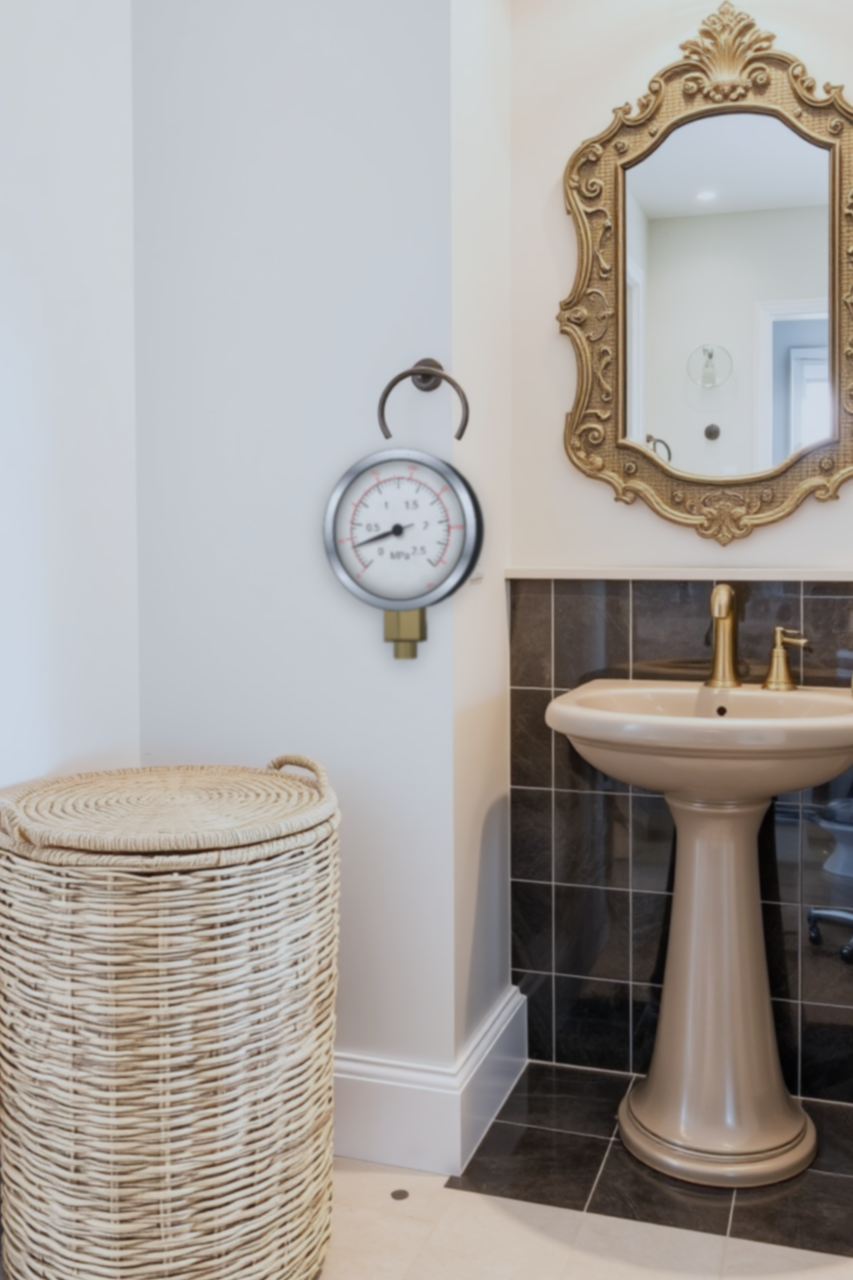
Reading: 0.25MPa
